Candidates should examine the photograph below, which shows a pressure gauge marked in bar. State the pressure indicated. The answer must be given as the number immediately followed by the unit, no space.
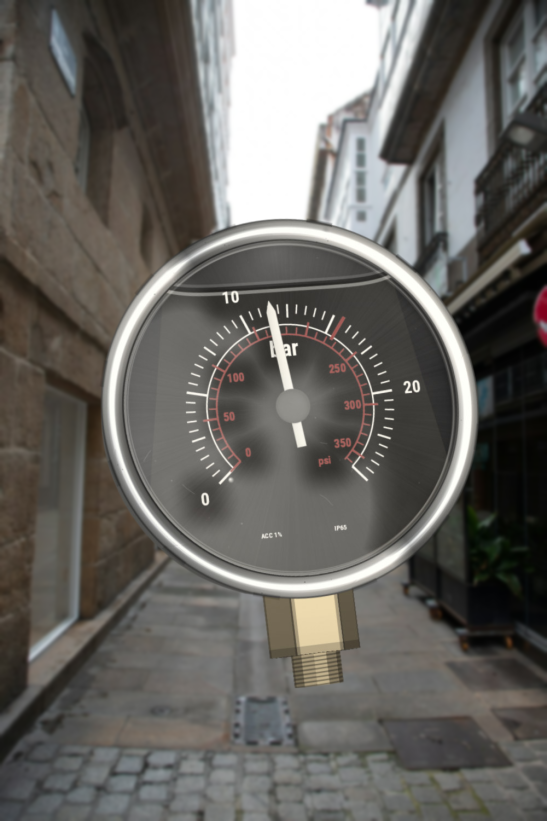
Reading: 11.5bar
